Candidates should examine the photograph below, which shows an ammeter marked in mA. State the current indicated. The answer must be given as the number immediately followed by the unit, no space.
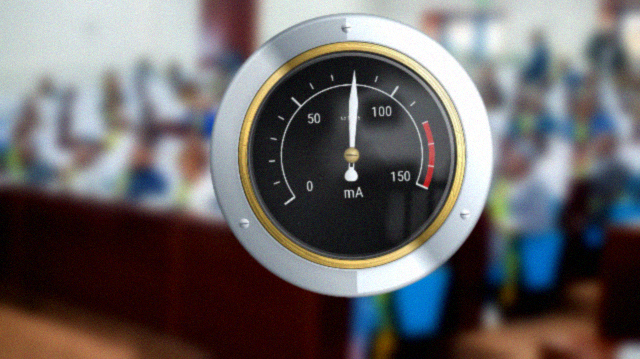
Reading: 80mA
